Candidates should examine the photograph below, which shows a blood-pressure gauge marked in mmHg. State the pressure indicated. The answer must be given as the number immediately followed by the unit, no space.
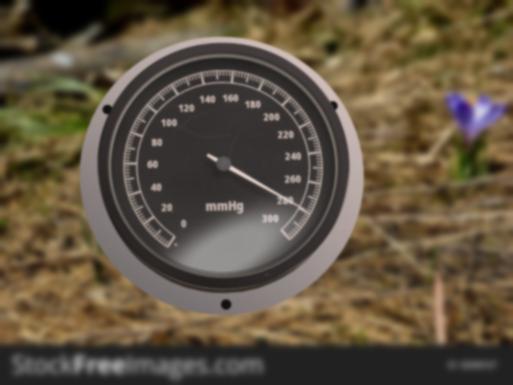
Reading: 280mmHg
